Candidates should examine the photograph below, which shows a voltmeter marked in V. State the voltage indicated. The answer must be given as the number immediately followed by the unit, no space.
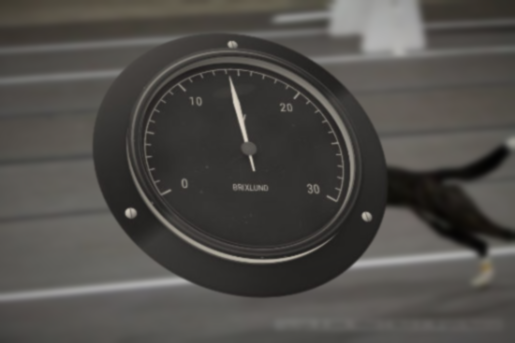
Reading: 14V
